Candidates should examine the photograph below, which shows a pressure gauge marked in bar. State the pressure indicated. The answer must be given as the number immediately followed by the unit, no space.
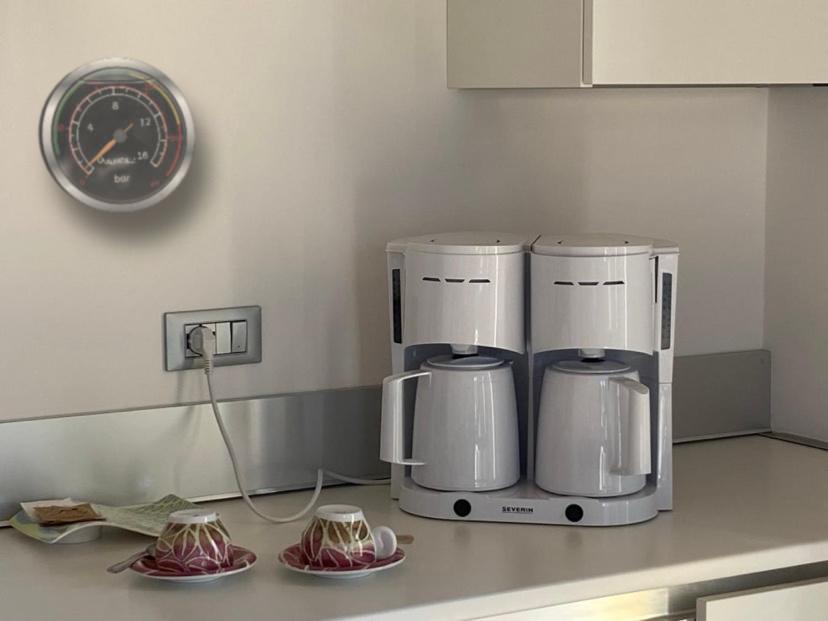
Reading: 0.5bar
